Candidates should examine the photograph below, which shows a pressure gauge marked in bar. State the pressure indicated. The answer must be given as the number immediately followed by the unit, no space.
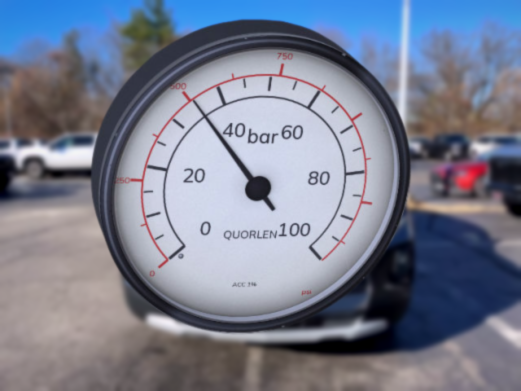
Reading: 35bar
